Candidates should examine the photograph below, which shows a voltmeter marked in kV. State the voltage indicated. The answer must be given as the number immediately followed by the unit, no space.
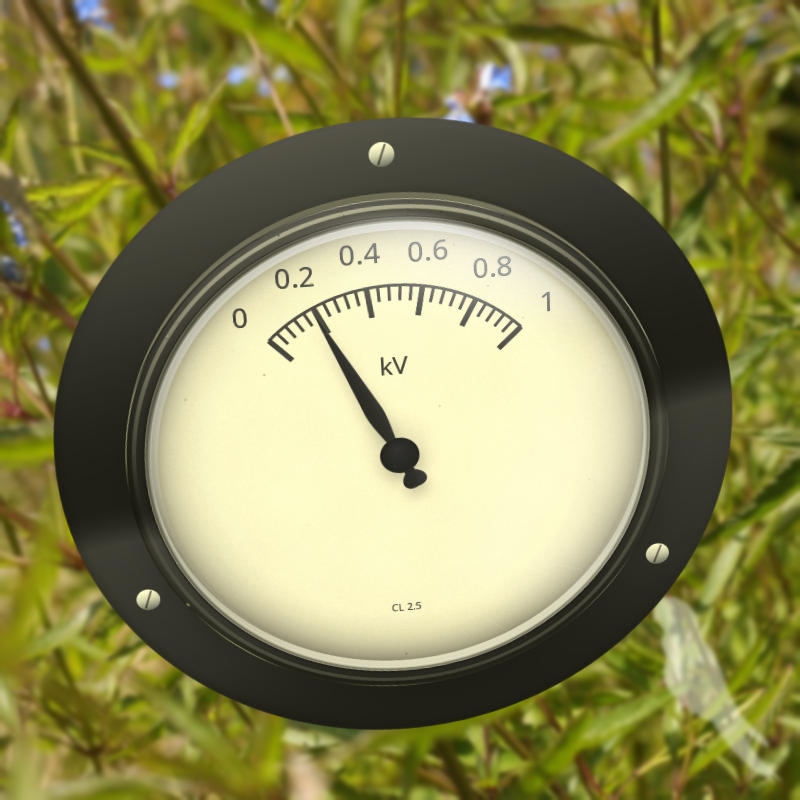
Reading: 0.2kV
